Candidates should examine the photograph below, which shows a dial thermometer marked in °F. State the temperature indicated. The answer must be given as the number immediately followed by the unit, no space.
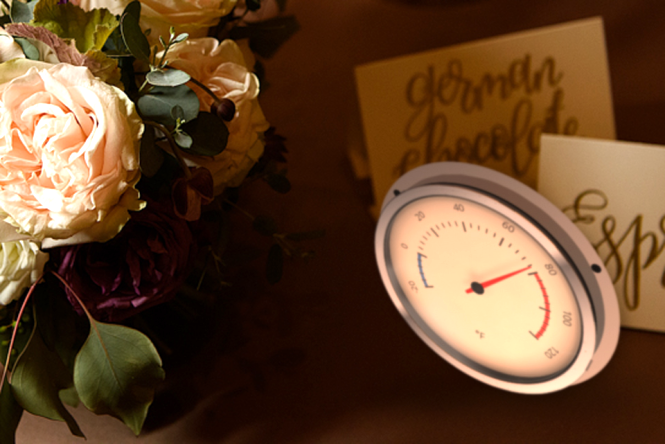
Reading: 76°F
